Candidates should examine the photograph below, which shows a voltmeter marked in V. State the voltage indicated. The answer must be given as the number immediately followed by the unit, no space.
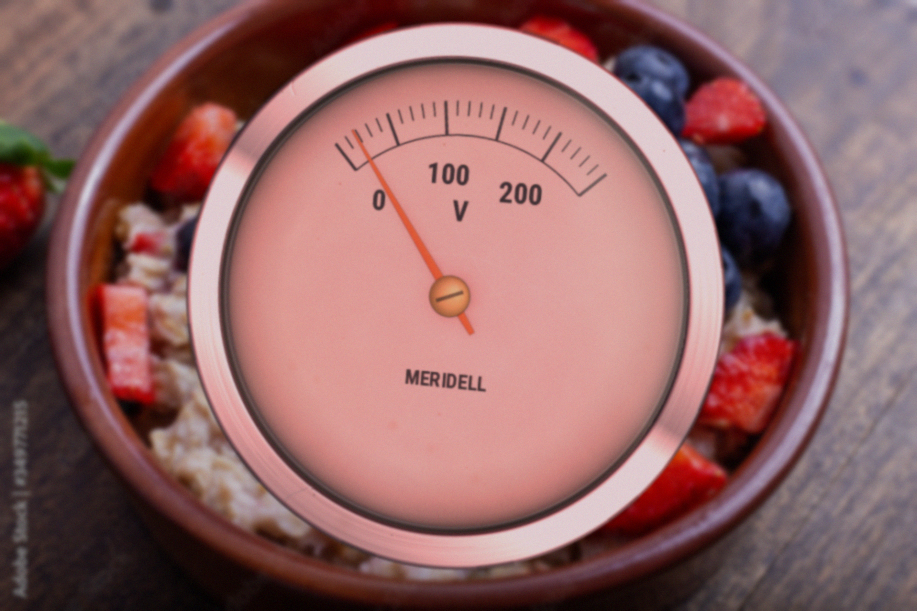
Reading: 20V
